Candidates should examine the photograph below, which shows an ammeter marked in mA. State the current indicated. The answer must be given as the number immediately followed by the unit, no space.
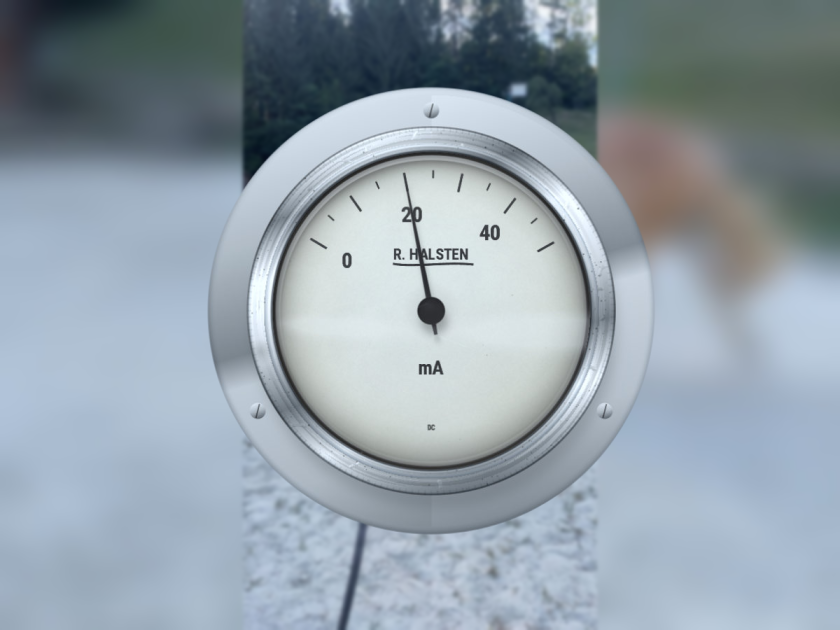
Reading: 20mA
